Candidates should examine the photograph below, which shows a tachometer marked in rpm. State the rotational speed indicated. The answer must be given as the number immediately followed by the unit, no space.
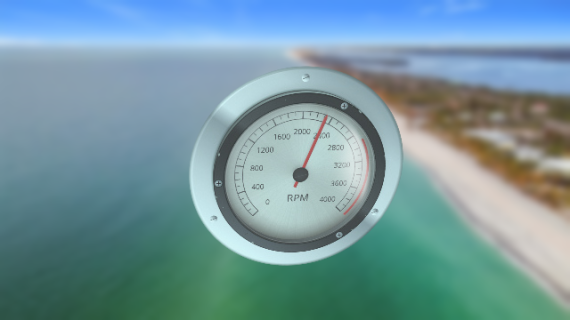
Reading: 2300rpm
